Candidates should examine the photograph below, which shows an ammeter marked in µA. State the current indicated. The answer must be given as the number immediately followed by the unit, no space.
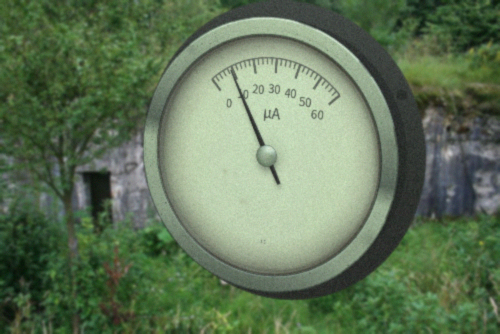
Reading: 10µA
